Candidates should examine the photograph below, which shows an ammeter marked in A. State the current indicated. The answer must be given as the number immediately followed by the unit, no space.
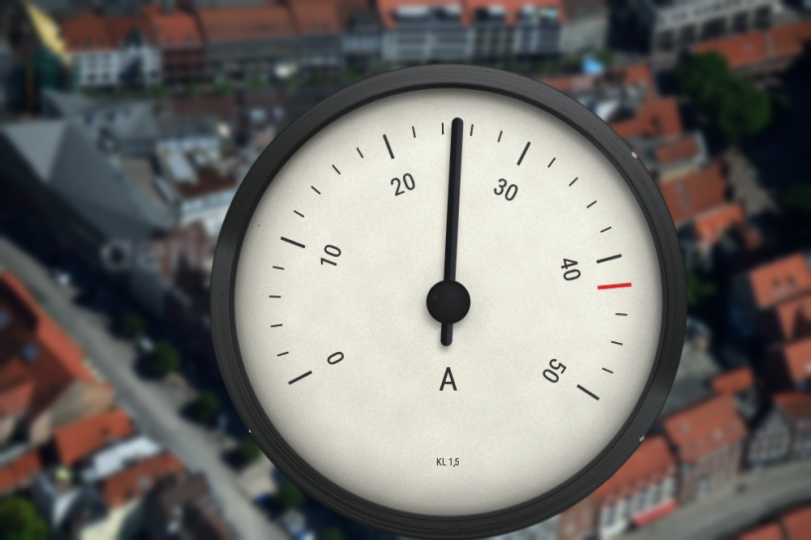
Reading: 25A
